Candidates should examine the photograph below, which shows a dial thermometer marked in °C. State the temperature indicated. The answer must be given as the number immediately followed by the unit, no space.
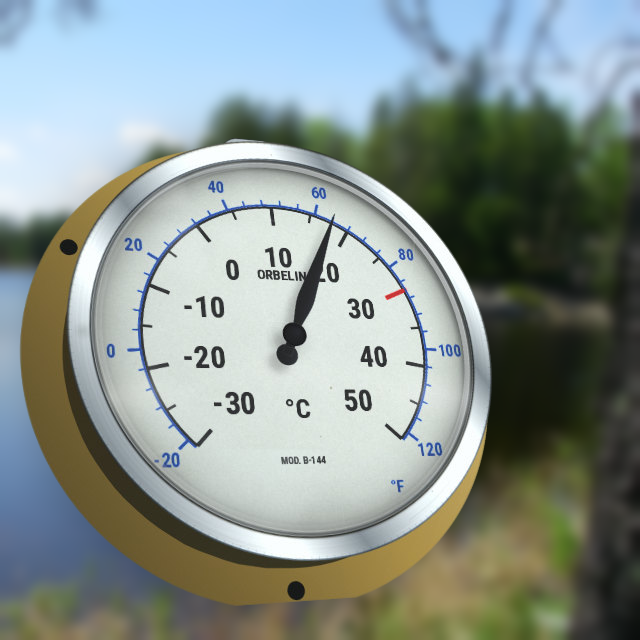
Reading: 17.5°C
